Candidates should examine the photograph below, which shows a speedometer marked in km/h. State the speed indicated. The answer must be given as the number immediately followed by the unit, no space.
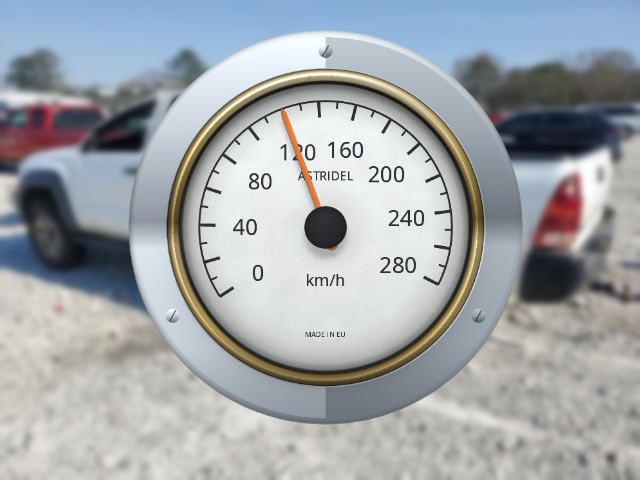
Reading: 120km/h
